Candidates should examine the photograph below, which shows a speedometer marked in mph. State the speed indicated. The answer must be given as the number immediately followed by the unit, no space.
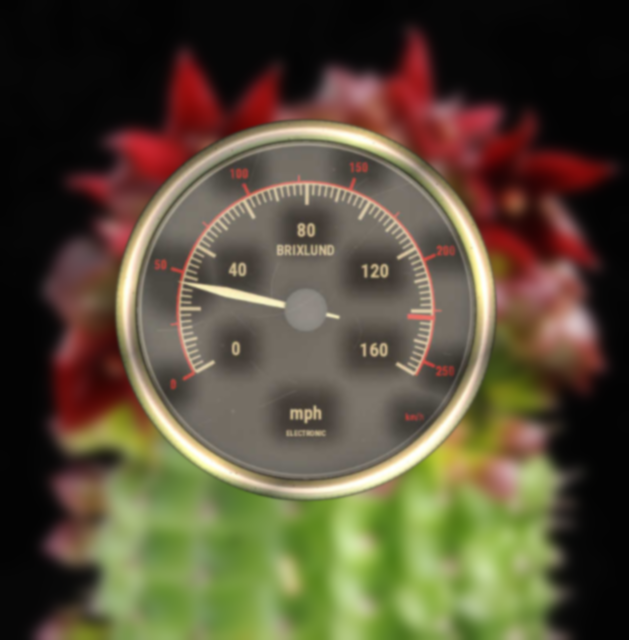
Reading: 28mph
